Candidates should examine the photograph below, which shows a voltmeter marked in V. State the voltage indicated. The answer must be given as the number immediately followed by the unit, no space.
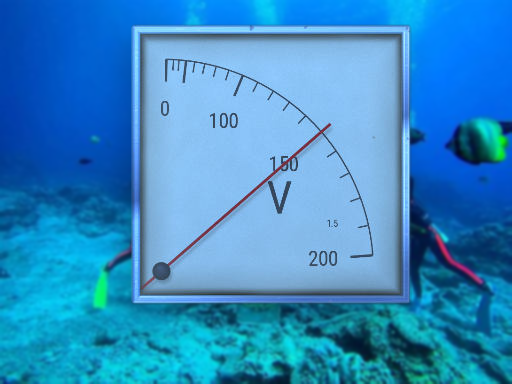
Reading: 150V
